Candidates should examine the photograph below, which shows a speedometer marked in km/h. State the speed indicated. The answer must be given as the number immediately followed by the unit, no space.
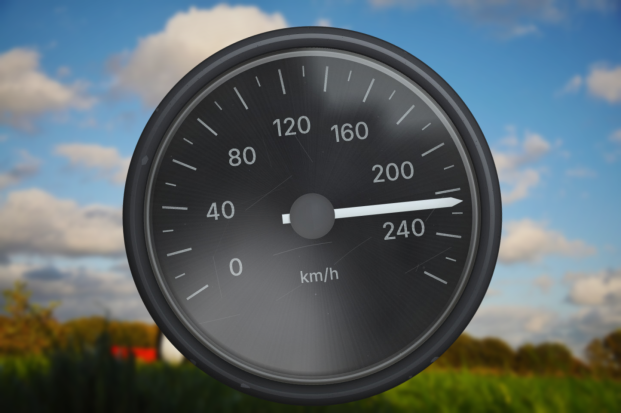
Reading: 225km/h
